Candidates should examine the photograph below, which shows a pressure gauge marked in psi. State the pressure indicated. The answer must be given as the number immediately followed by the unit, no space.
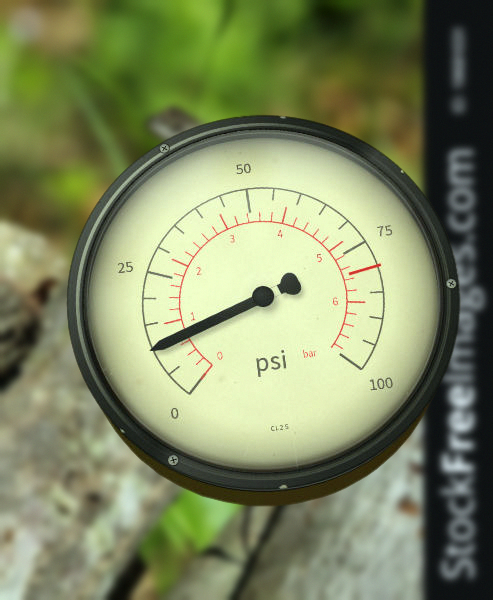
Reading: 10psi
